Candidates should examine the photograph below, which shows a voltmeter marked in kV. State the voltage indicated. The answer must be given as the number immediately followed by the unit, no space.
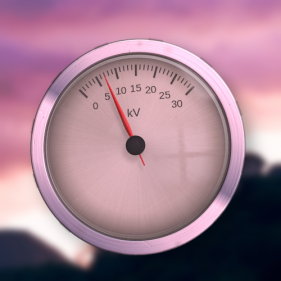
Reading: 7kV
